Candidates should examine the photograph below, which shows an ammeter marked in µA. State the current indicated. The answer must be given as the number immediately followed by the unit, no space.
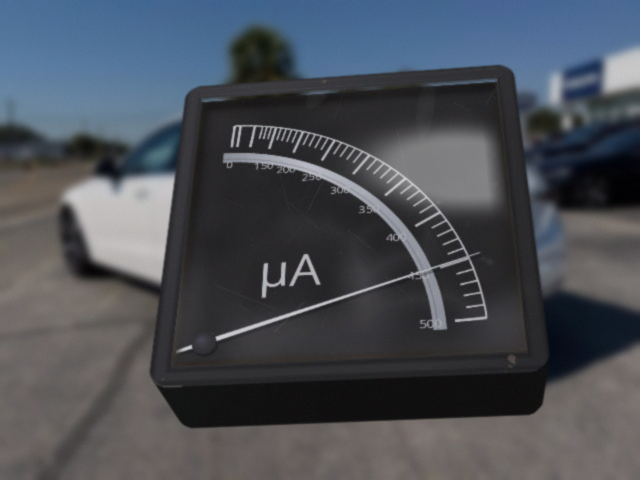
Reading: 450µA
